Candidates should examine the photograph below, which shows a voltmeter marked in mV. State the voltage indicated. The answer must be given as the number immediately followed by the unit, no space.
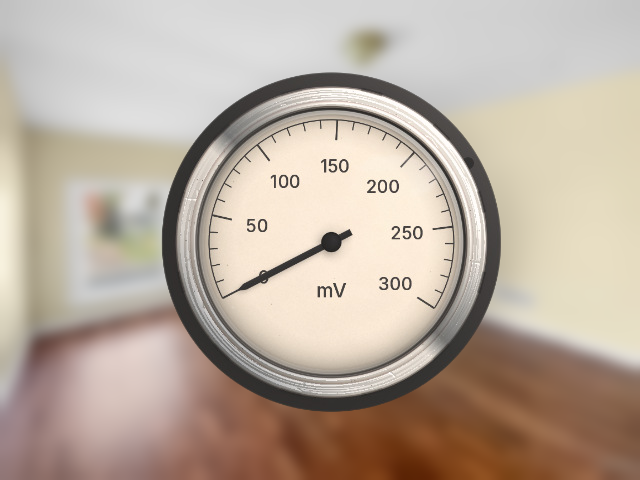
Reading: 0mV
